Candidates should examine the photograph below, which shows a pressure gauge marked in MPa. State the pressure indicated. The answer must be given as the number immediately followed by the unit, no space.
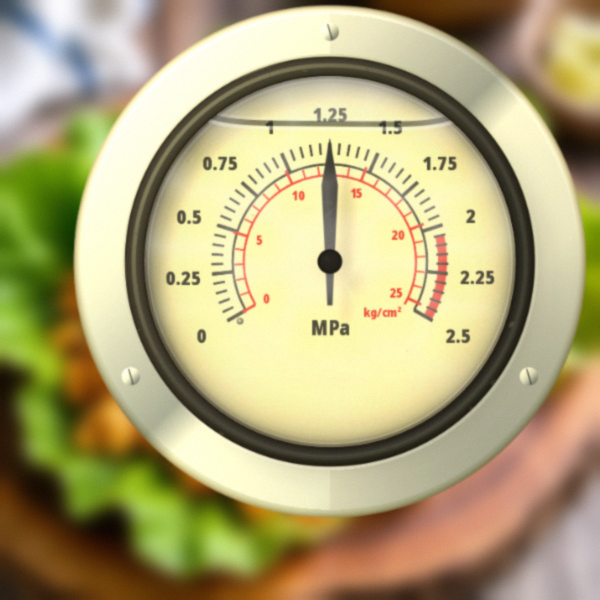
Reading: 1.25MPa
